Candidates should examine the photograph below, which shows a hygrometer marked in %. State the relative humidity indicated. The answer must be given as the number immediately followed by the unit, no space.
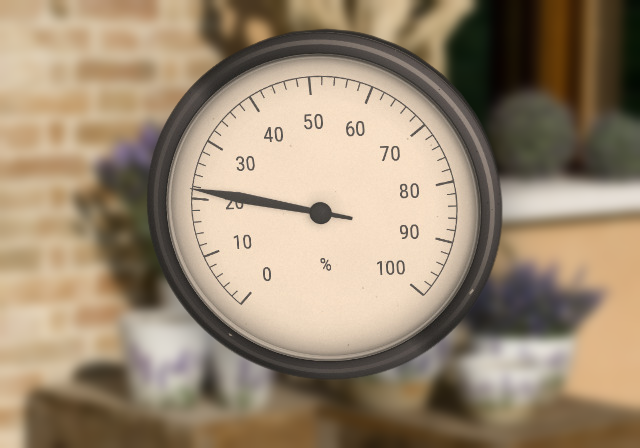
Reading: 22%
